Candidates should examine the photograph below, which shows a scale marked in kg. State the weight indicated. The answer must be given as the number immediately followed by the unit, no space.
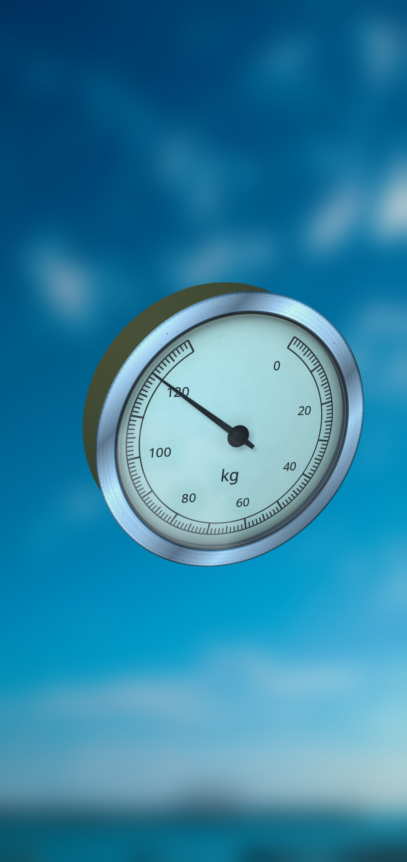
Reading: 120kg
